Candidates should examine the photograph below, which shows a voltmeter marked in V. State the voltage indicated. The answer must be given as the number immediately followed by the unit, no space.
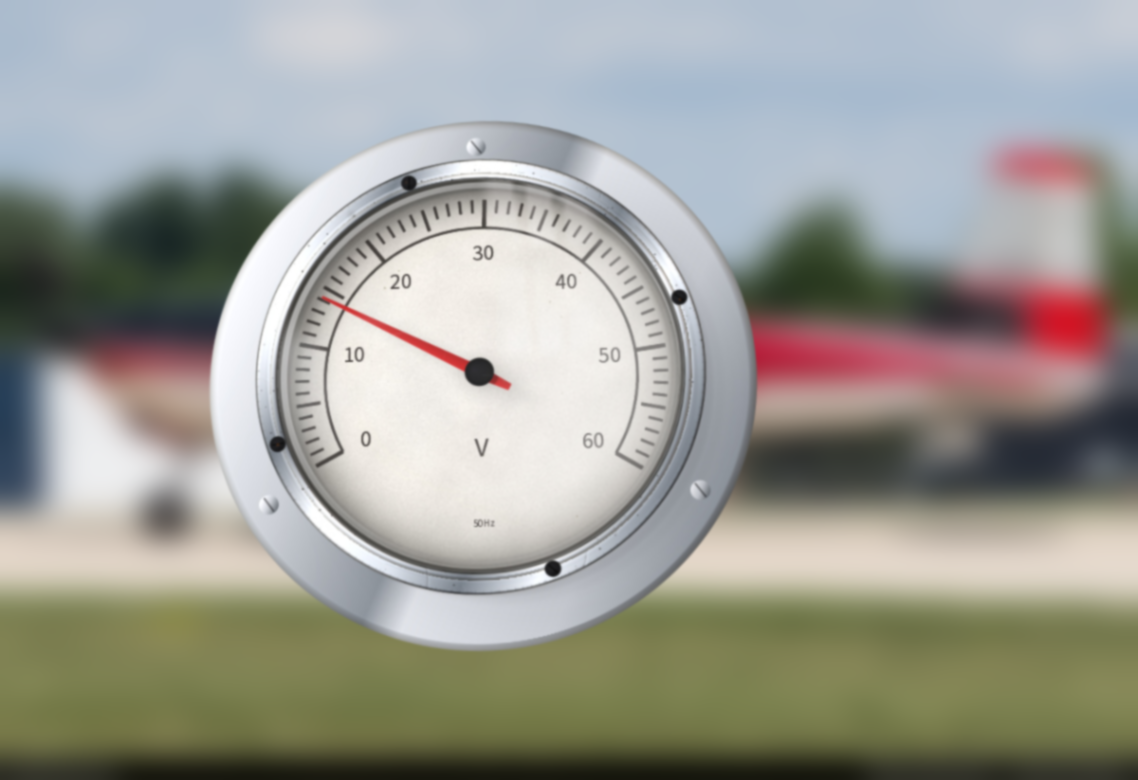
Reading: 14V
